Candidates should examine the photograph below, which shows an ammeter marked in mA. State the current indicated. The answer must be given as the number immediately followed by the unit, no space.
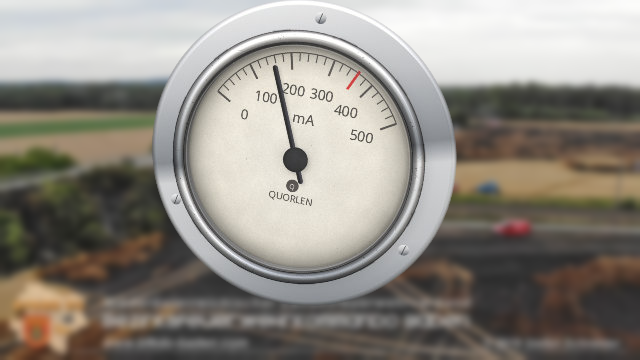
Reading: 160mA
